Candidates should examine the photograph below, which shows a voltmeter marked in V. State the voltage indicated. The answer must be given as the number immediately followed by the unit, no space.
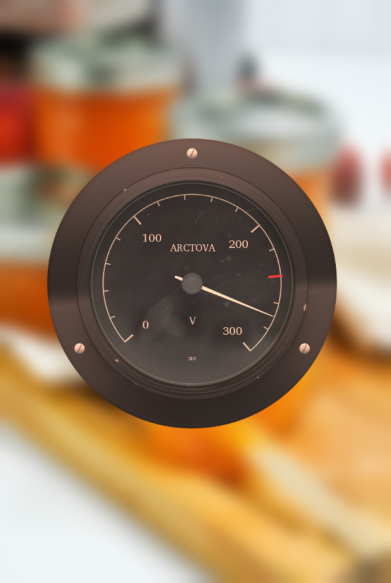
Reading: 270V
